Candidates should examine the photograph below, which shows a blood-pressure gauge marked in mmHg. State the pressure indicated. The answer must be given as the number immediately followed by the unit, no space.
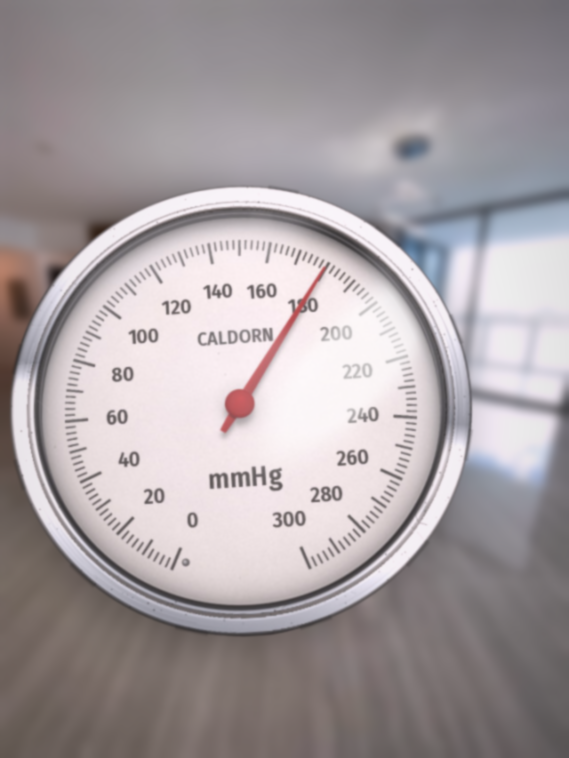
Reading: 180mmHg
